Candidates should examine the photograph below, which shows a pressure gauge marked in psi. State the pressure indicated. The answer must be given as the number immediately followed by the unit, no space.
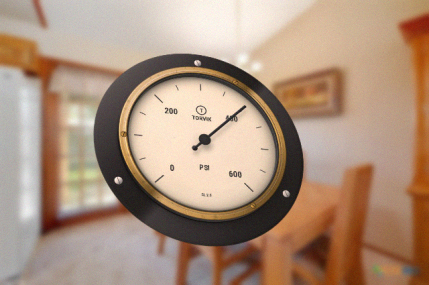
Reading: 400psi
